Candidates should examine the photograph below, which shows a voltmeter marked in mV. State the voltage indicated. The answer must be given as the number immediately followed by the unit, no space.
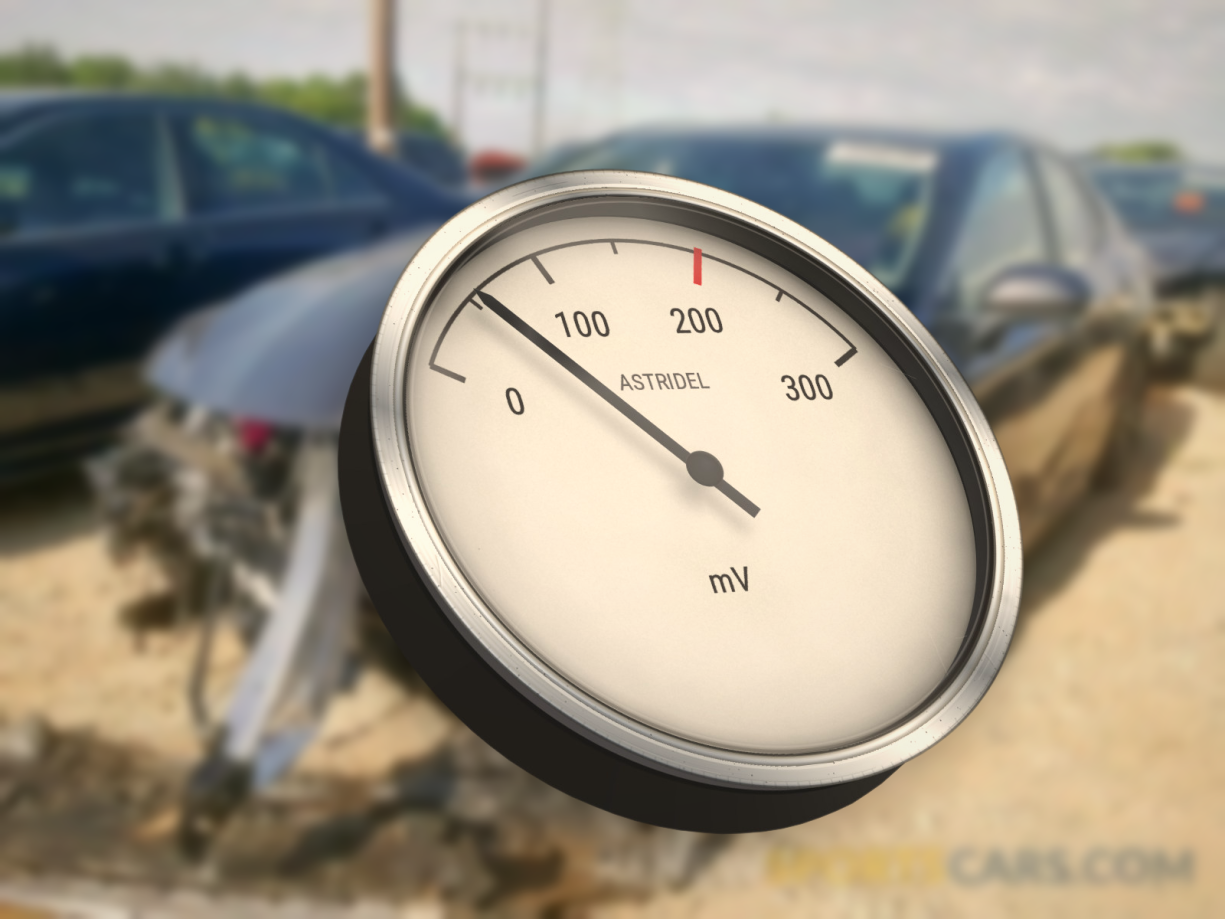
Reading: 50mV
